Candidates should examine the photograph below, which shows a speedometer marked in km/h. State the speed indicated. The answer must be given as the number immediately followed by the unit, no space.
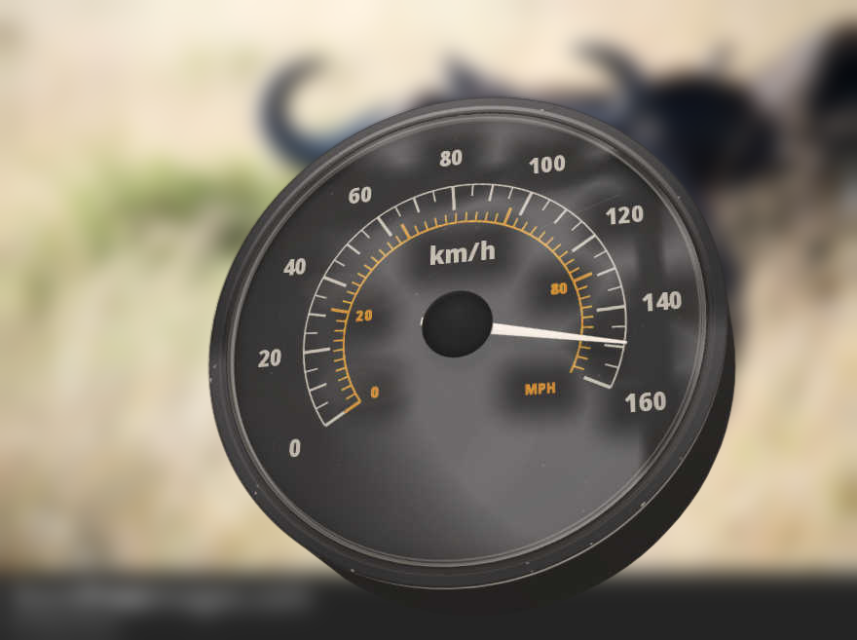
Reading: 150km/h
